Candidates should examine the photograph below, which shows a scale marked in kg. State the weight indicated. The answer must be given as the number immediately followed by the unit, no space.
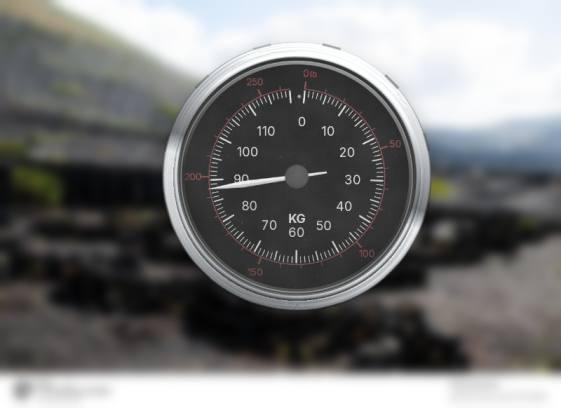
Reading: 88kg
